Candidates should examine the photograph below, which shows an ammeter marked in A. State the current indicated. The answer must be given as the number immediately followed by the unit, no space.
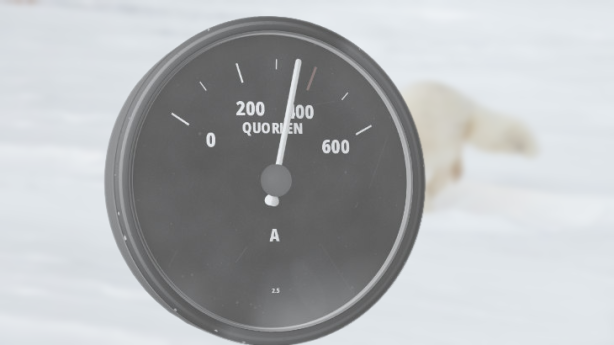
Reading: 350A
